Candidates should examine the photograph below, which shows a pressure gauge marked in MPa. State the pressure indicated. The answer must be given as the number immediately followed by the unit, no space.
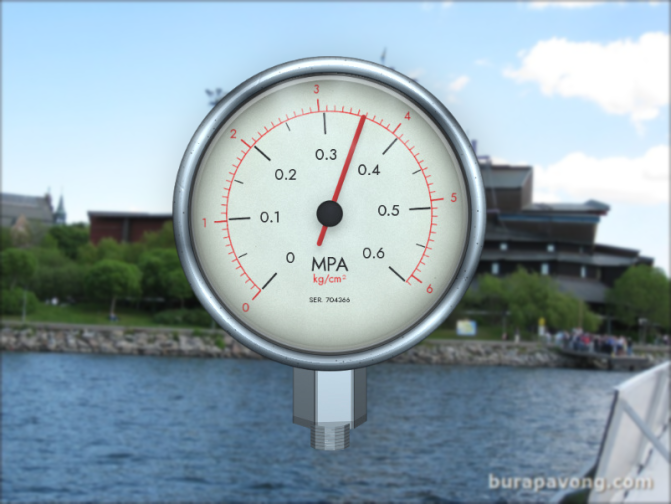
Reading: 0.35MPa
